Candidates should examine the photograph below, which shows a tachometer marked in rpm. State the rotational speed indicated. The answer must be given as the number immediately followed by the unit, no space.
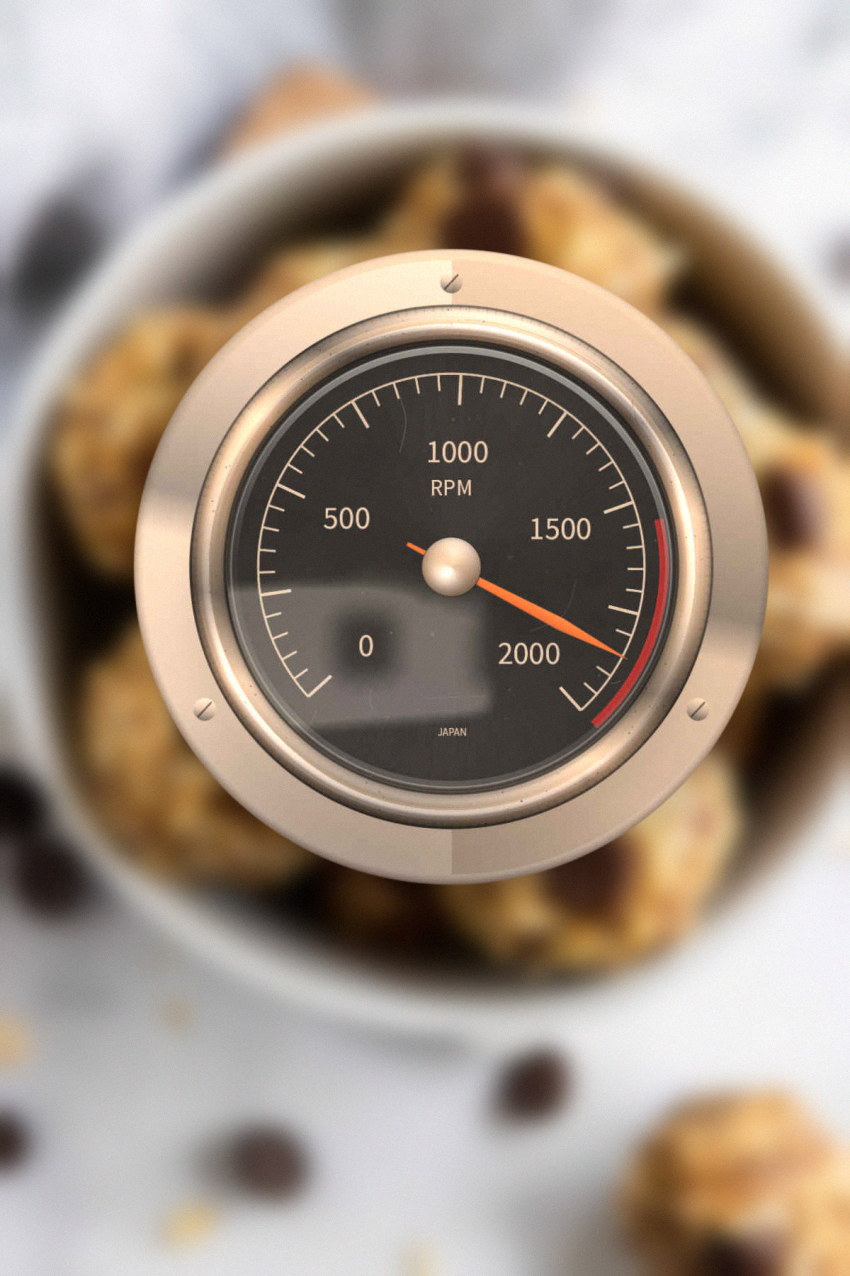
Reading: 1850rpm
